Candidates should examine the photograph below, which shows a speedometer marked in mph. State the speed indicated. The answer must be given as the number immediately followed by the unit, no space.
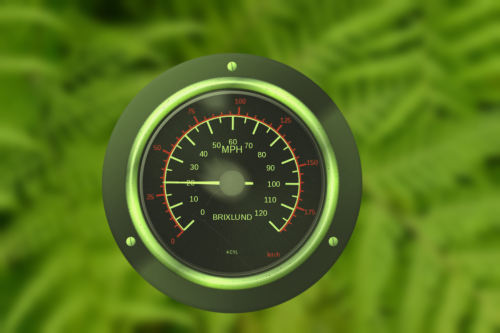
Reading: 20mph
